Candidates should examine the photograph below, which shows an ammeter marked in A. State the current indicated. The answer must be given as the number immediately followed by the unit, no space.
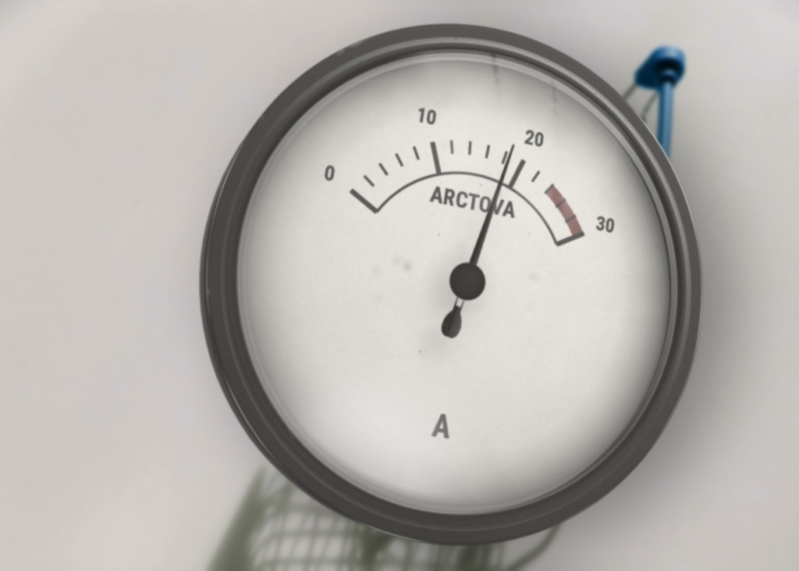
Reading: 18A
